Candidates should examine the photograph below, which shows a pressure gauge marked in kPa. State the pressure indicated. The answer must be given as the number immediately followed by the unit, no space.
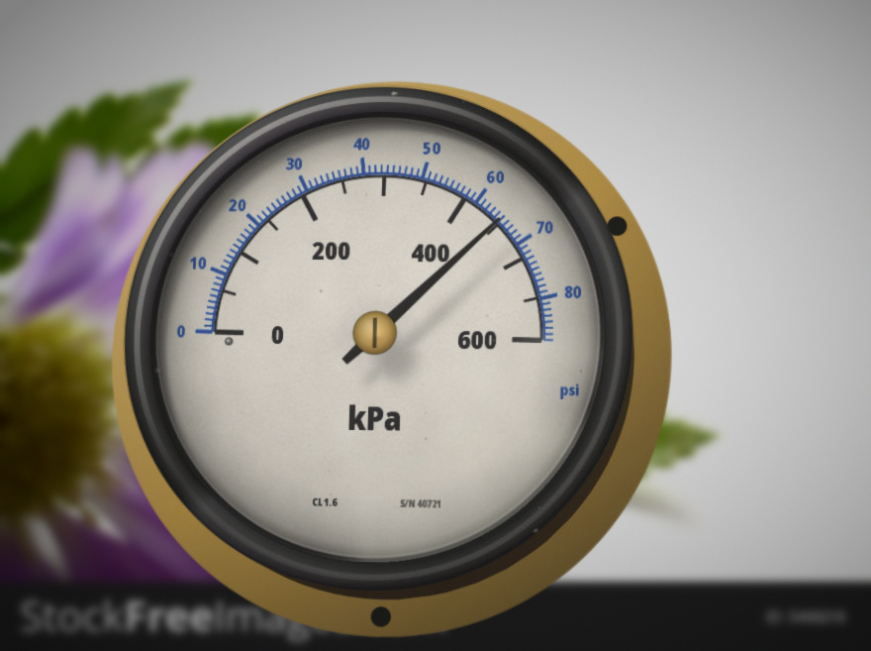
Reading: 450kPa
